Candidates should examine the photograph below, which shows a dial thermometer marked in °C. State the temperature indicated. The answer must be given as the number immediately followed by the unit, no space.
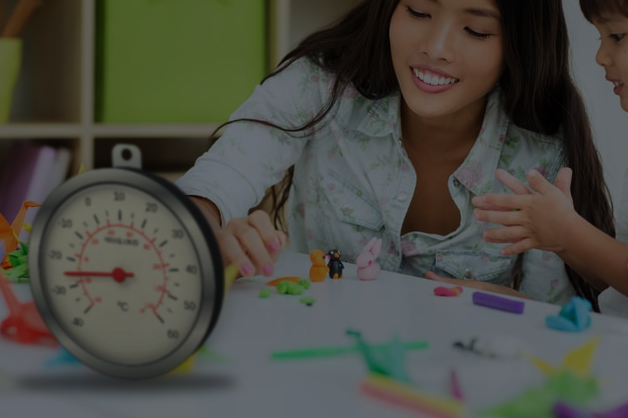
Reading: -25°C
